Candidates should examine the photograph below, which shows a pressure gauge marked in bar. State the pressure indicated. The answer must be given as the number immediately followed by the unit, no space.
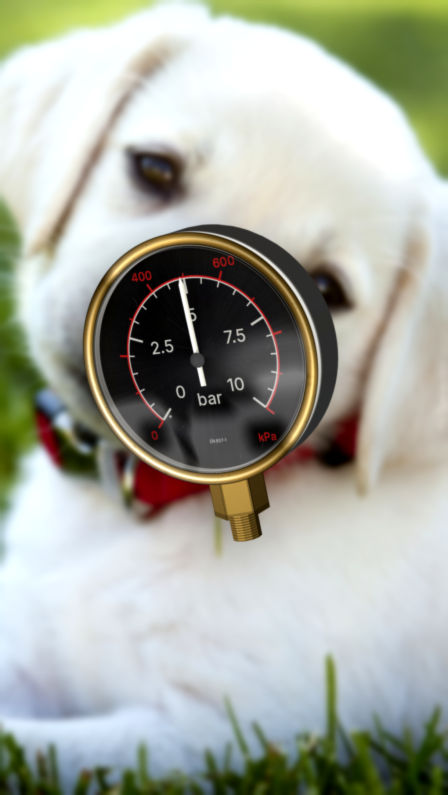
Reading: 5bar
